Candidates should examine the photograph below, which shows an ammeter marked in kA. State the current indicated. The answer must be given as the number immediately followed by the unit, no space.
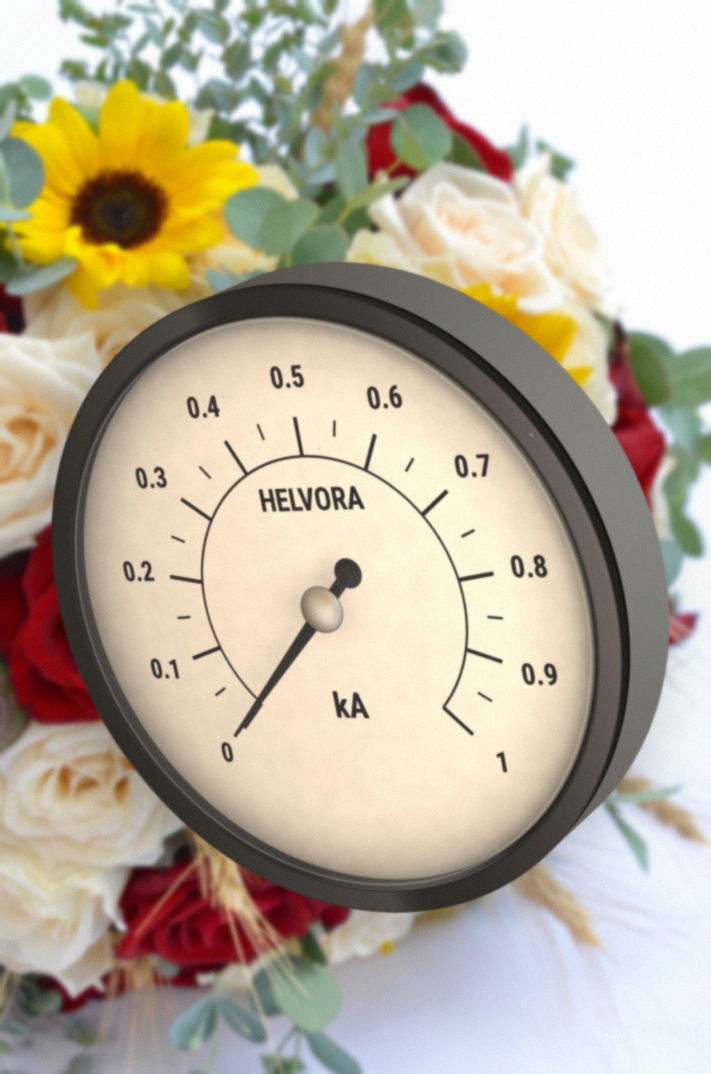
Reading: 0kA
